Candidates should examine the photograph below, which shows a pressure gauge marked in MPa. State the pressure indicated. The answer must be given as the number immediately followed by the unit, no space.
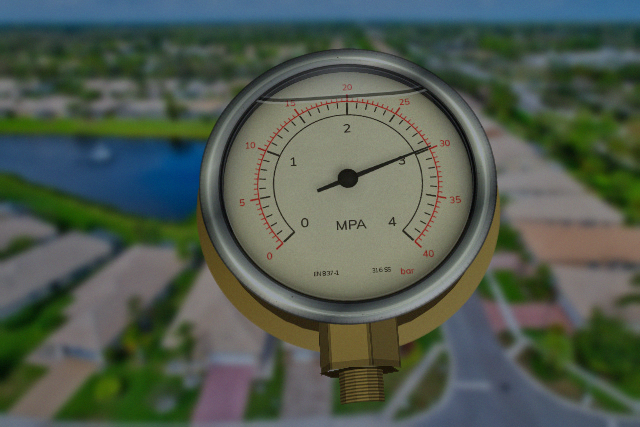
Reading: 3MPa
